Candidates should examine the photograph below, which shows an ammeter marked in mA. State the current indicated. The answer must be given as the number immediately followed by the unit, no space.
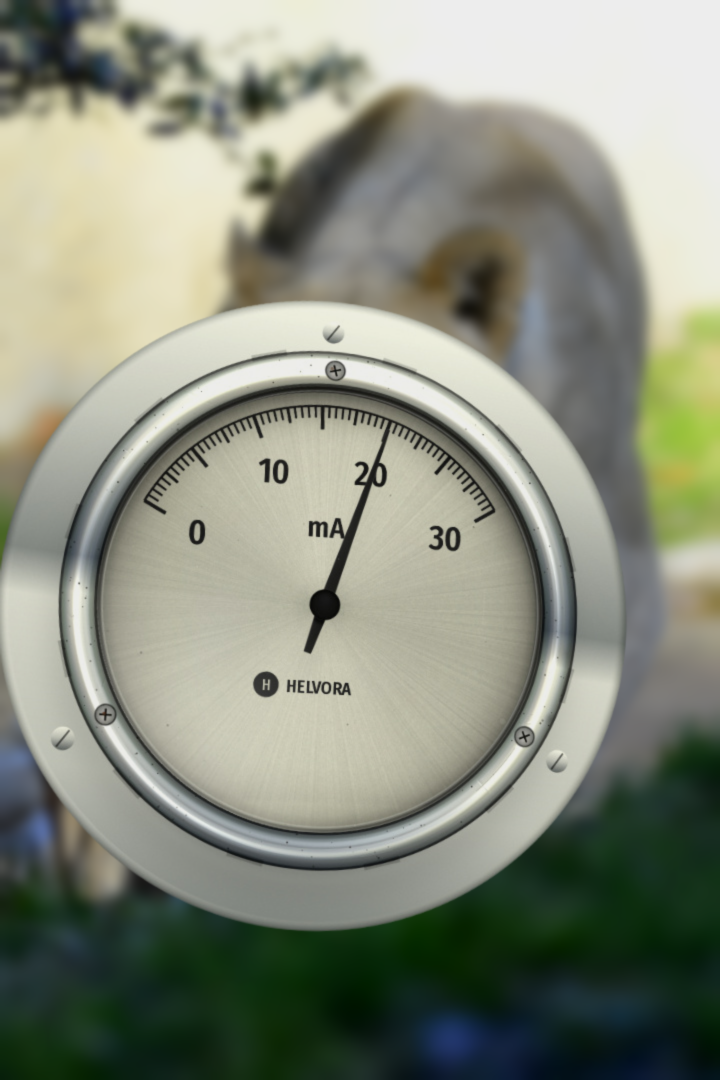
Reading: 20mA
